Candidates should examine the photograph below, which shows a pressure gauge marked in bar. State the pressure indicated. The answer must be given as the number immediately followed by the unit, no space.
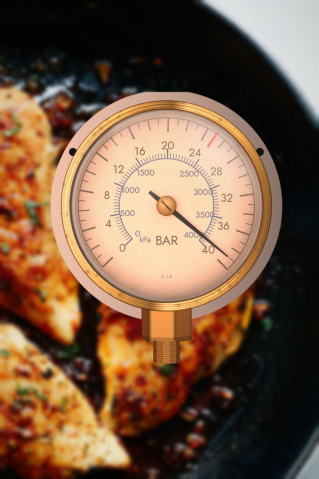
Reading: 39bar
